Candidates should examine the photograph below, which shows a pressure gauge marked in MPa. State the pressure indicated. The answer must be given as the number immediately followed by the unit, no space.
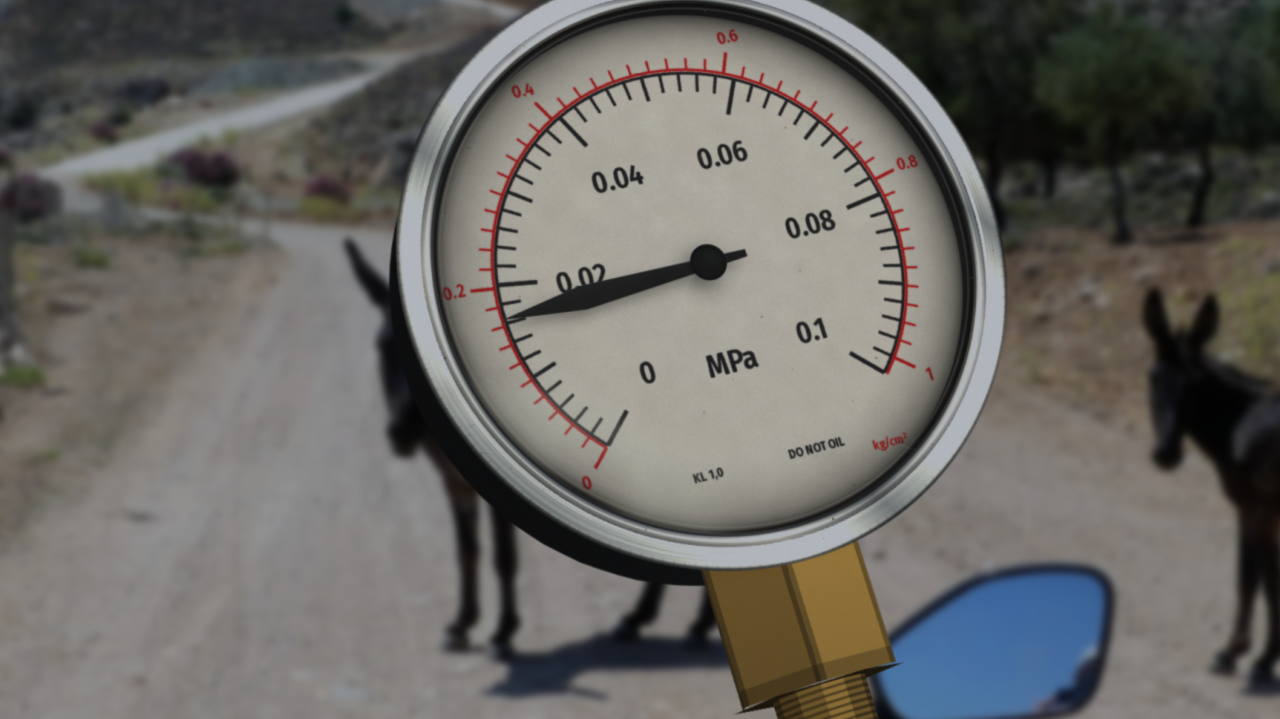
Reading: 0.016MPa
